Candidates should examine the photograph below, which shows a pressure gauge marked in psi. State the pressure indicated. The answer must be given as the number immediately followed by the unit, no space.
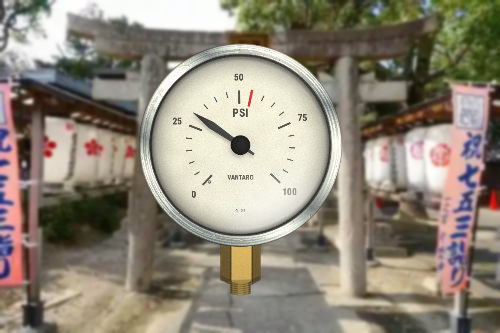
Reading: 30psi
